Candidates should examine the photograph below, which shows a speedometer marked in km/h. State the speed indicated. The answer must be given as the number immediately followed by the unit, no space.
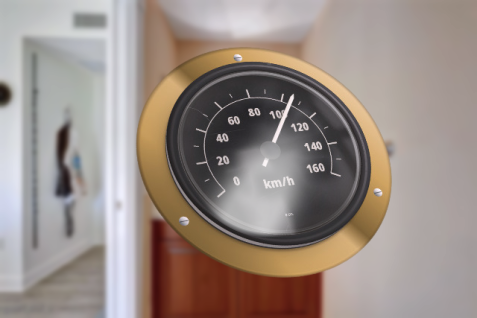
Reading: 105km/h
